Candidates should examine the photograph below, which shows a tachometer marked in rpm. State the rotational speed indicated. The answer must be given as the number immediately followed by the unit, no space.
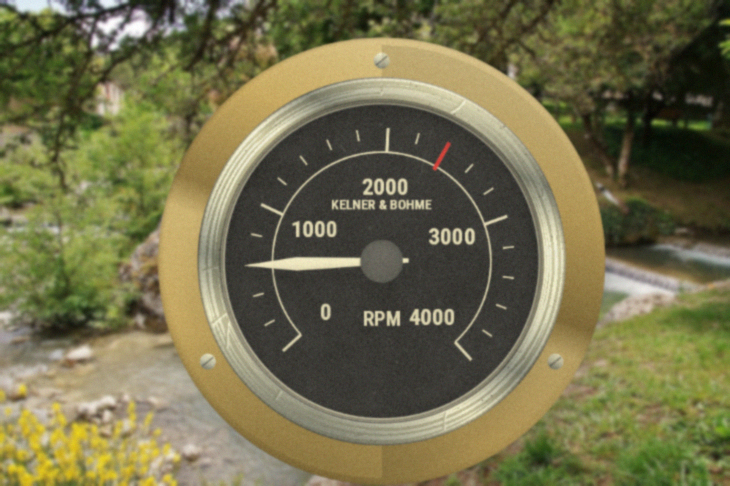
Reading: 600rpm
